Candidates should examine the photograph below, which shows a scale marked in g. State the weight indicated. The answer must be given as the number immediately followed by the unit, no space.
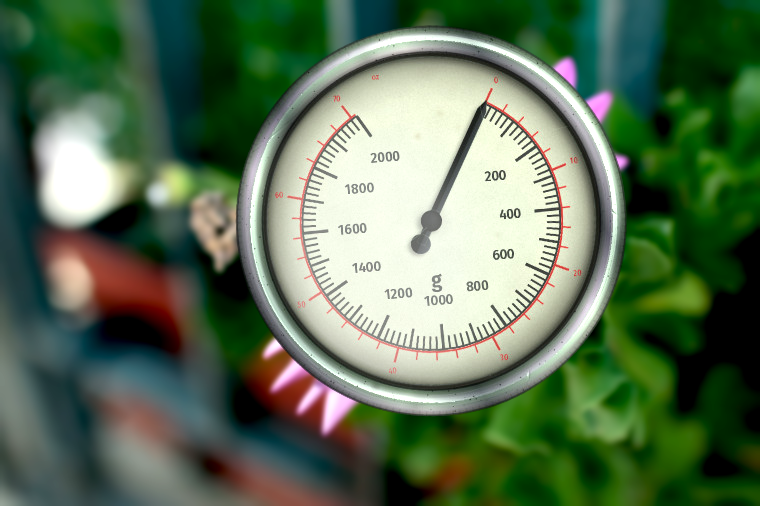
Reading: 0g
